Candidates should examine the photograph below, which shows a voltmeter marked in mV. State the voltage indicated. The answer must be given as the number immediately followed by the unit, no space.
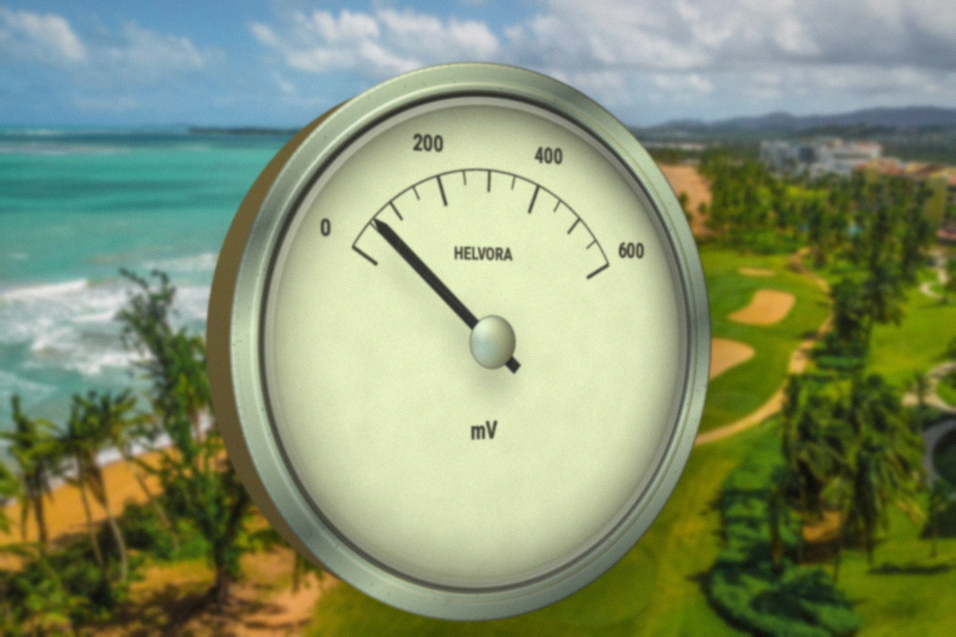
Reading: 50mV
